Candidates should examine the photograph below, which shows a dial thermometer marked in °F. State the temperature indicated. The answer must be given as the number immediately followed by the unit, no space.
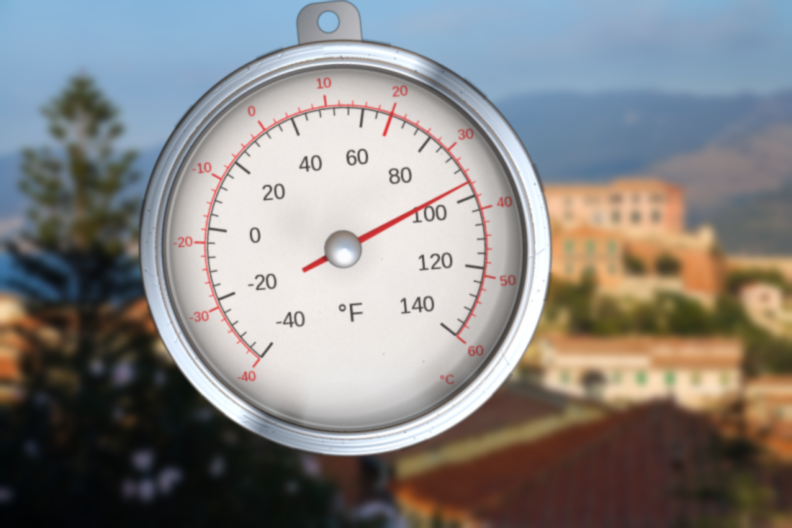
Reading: 96°F
